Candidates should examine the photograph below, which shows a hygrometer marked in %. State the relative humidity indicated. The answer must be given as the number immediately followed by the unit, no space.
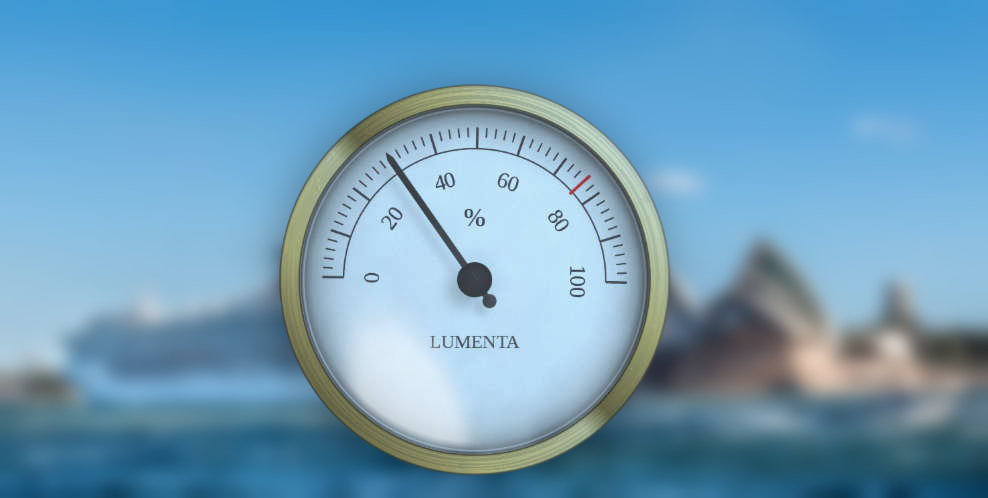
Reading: 30%
